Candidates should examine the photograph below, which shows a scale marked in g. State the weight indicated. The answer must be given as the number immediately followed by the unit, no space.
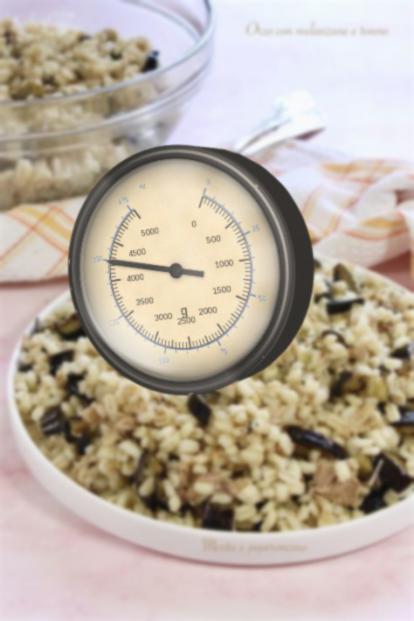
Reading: 4250g
